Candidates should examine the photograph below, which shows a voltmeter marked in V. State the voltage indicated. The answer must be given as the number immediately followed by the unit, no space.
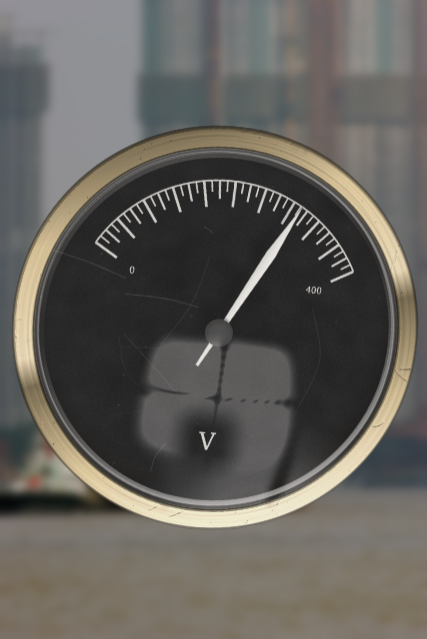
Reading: 290V
